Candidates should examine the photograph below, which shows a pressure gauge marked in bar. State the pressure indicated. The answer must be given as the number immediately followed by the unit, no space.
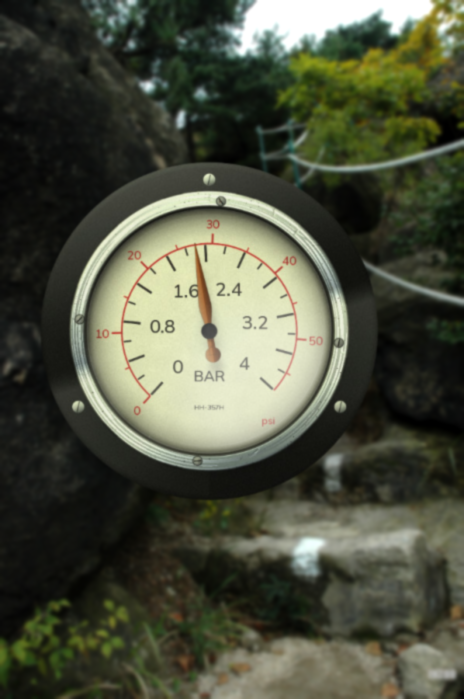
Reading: 1.9bar
